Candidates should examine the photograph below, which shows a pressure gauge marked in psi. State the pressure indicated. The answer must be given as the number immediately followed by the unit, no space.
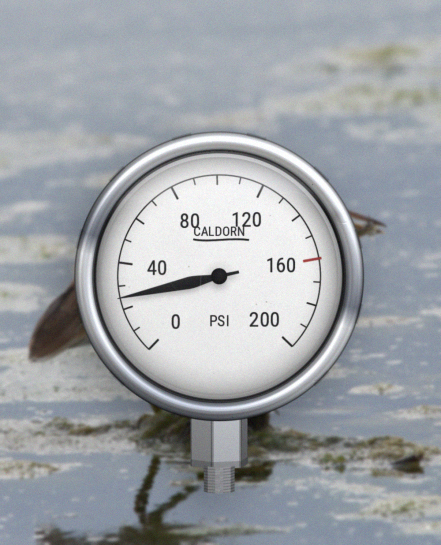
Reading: 25psi
